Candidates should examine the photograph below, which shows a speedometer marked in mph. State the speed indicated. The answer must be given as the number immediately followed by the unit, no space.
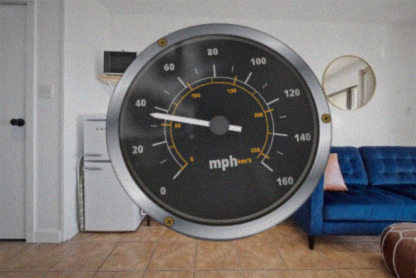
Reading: 35mph
